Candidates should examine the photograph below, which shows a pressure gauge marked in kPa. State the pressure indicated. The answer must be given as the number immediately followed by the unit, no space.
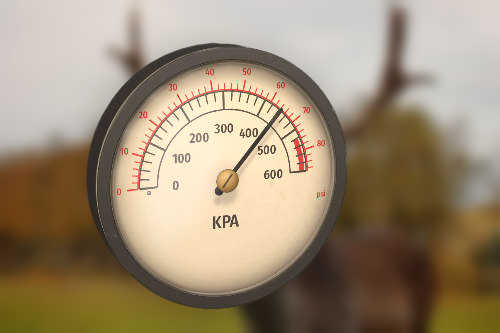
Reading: 440kPa
